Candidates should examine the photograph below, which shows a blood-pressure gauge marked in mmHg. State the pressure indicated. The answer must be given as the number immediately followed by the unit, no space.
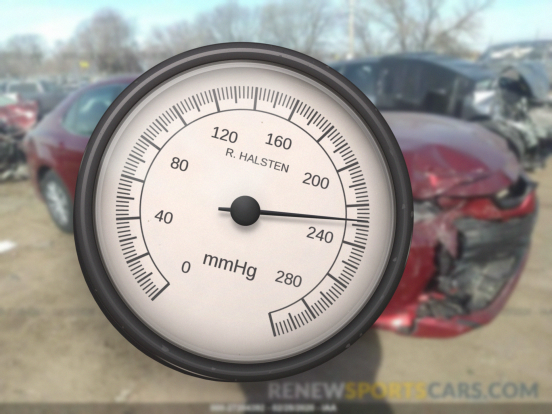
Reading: 228mmHg
